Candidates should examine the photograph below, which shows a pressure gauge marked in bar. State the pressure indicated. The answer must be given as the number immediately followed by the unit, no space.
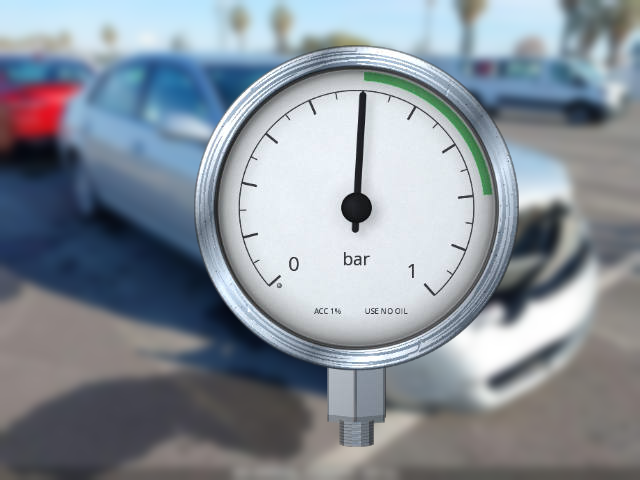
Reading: 0.5bar
